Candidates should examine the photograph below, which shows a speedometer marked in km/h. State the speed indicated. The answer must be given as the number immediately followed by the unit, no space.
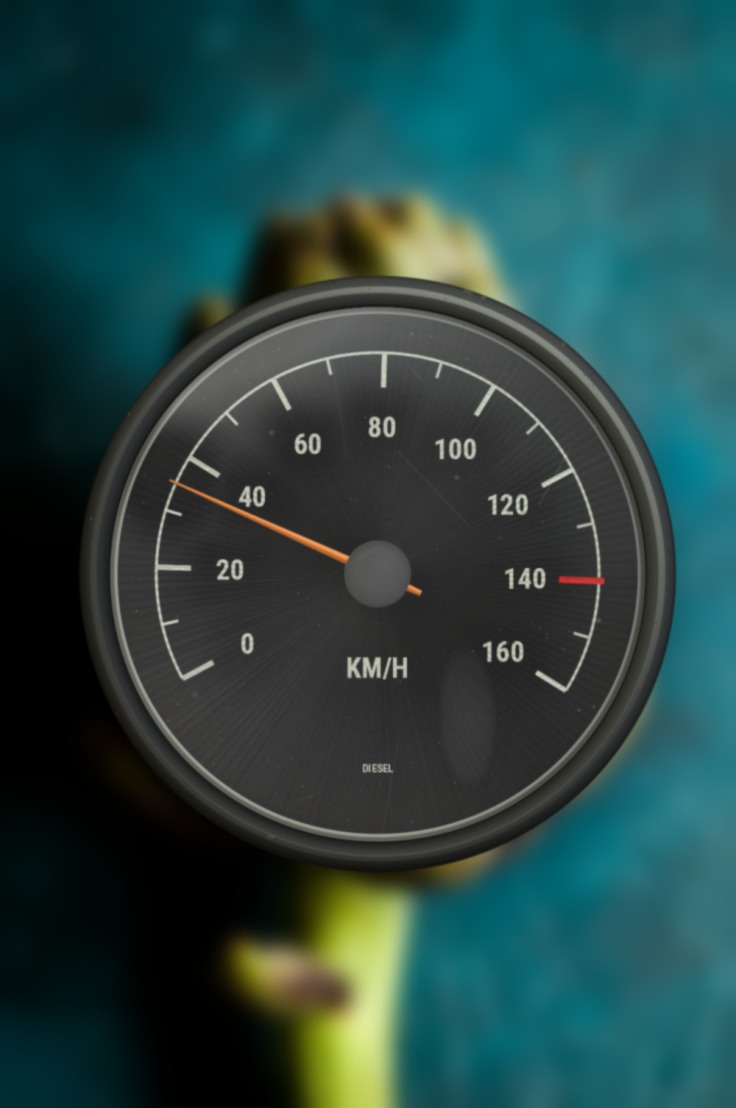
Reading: 35km/h
